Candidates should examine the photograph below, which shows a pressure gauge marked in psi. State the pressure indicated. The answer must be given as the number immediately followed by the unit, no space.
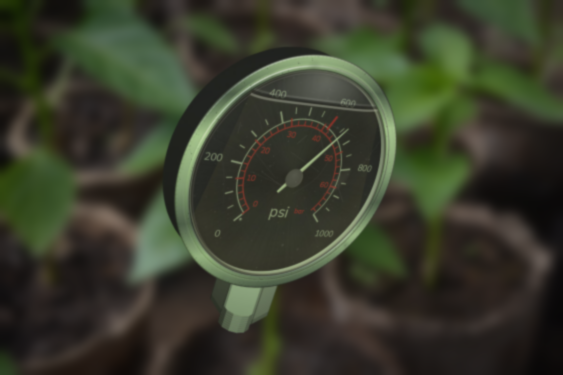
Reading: 650psi
